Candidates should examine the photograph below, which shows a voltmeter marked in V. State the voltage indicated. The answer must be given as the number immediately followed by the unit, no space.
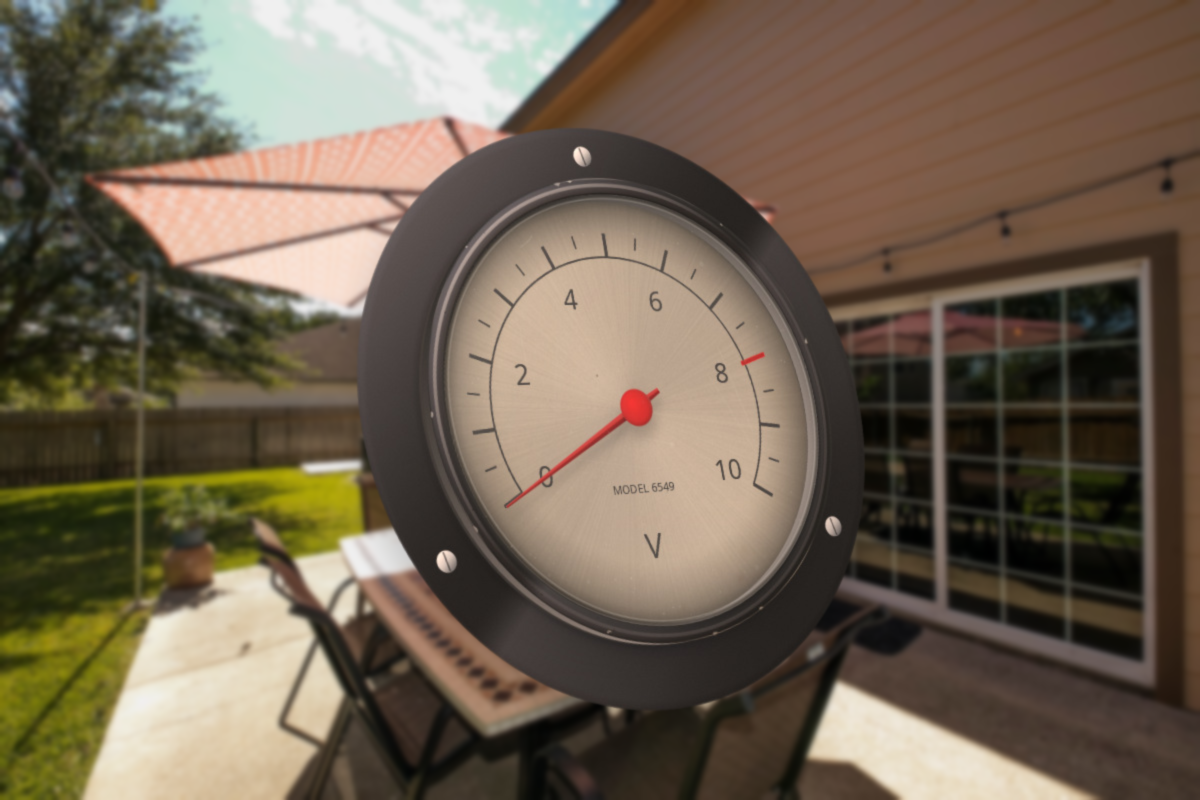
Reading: 0V
